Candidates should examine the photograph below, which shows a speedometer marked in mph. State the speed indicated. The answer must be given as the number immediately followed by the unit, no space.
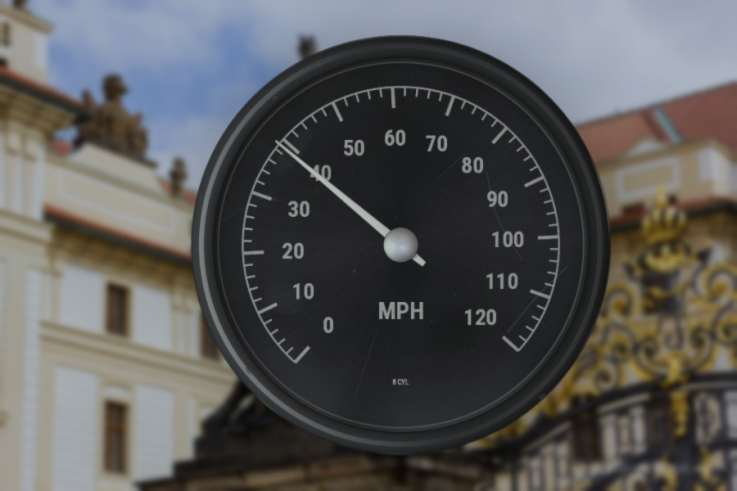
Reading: 39mph
